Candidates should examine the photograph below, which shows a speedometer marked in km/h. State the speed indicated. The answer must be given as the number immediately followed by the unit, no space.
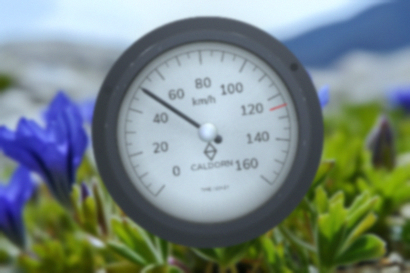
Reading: 50km/h
